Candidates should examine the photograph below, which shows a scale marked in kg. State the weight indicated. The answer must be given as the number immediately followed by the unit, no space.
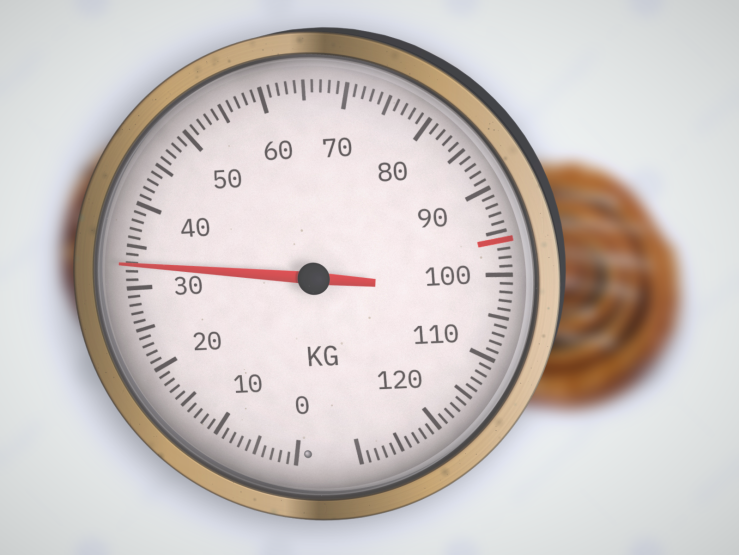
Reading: 33kg
